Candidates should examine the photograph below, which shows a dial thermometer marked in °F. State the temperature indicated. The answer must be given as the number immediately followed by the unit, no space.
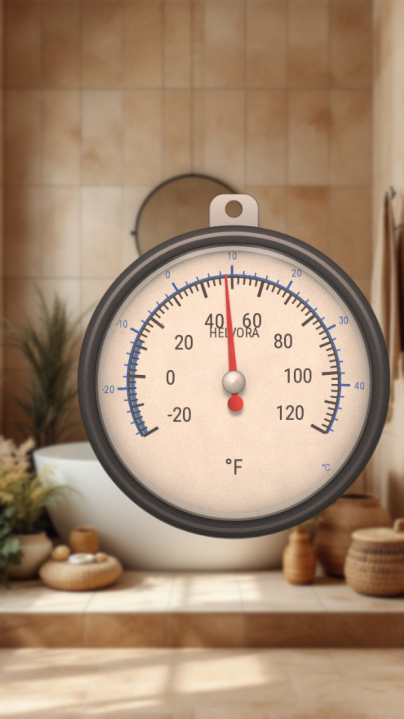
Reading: 48°F
